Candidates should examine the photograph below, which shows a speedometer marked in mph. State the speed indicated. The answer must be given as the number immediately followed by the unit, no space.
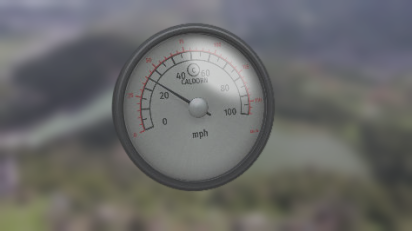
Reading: 25mph
